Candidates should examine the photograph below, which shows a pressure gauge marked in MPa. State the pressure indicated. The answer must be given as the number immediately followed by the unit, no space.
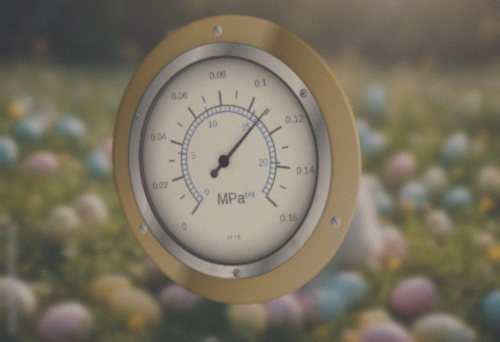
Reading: 0.11MPa
